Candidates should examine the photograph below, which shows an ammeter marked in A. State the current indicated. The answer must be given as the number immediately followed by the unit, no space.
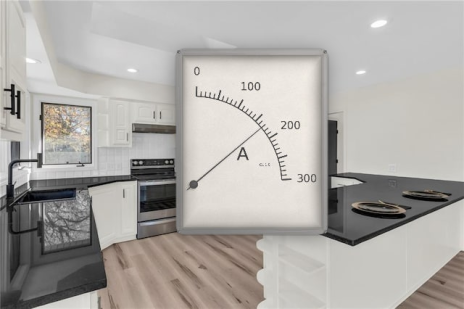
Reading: 170A
